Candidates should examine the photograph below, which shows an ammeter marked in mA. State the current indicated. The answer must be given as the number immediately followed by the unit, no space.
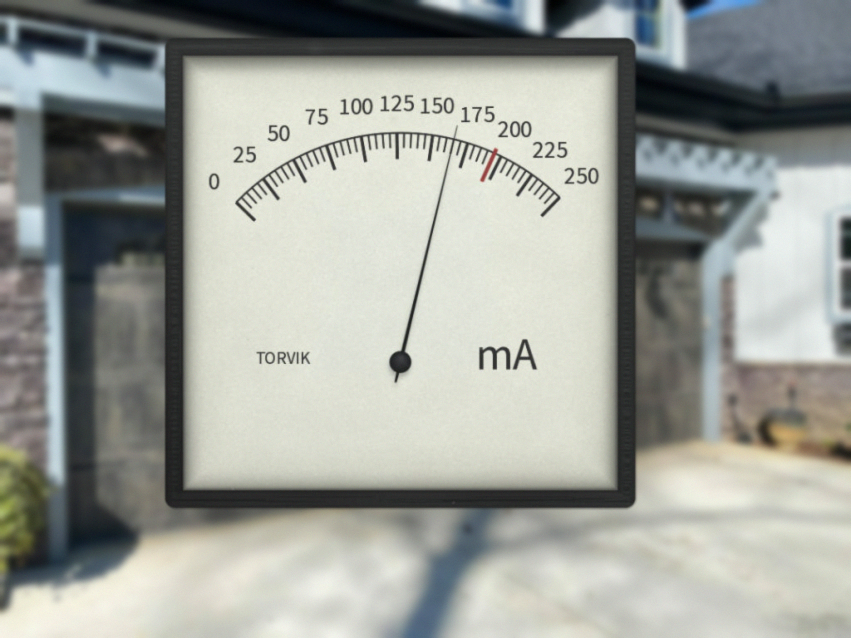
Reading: 165mA
